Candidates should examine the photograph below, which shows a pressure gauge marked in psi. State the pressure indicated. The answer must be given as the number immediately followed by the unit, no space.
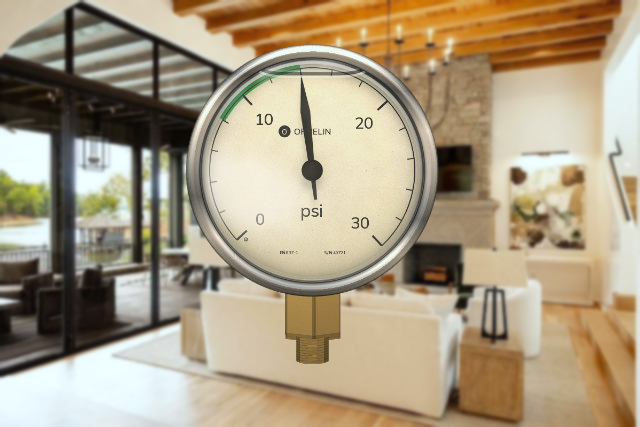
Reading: 14psi
